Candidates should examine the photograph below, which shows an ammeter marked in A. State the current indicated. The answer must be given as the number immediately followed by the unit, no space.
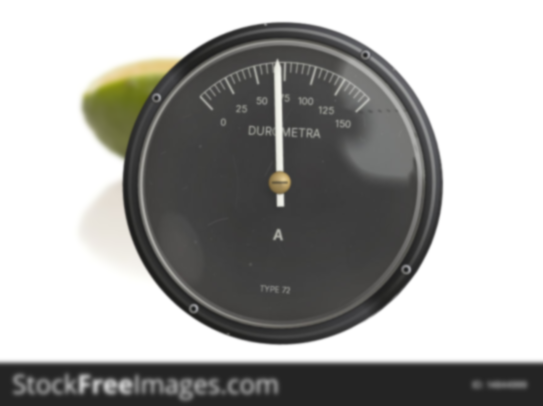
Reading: 70A
